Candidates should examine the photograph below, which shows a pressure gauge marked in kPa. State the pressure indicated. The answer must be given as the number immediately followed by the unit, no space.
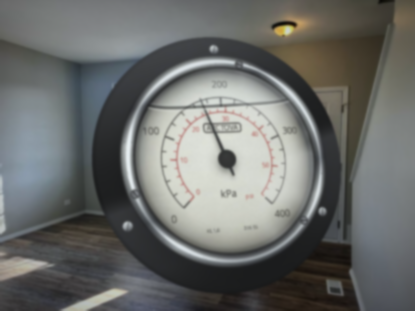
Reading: 170kPa
